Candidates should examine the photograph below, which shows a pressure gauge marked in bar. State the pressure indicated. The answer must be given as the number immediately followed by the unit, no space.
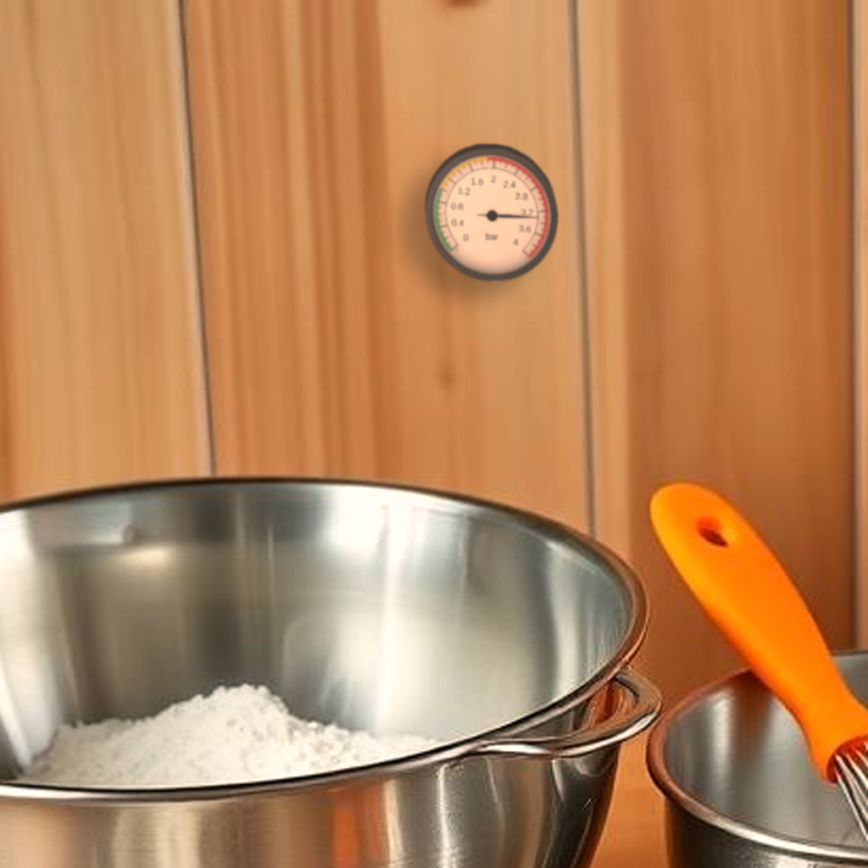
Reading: 3.3bar
